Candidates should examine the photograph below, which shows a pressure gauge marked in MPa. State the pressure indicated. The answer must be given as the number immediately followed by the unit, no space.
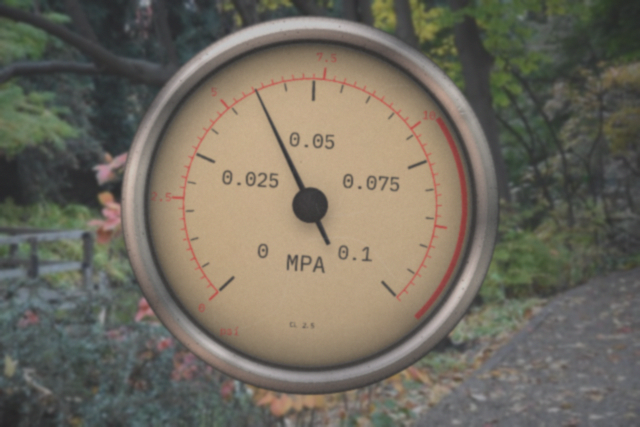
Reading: 0.04MPa
